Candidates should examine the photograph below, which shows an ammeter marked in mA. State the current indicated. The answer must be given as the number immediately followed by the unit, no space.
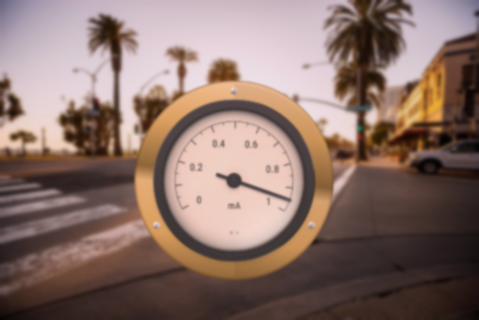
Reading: 0.95mA
